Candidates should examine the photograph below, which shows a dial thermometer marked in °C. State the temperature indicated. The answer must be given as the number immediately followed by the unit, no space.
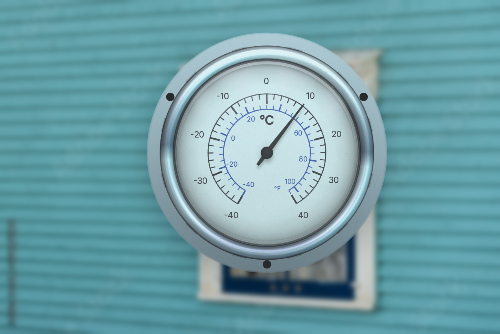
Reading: 10°C
